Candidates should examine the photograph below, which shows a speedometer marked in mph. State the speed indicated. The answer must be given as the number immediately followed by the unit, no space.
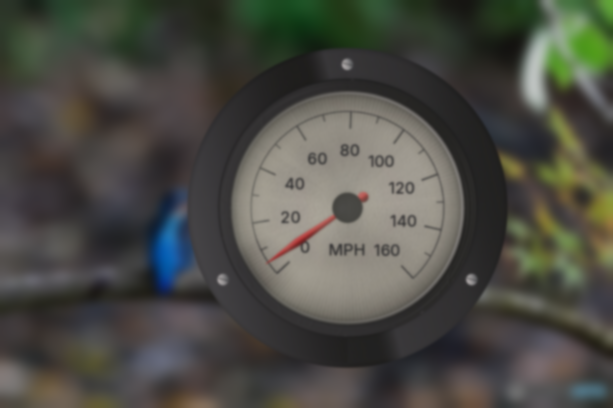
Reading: 5mph
